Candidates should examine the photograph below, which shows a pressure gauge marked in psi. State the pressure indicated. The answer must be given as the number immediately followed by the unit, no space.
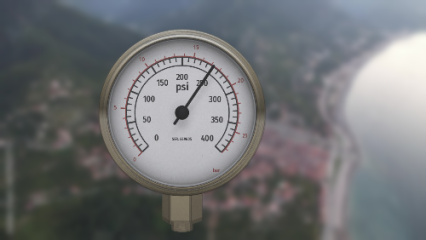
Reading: 250psi
